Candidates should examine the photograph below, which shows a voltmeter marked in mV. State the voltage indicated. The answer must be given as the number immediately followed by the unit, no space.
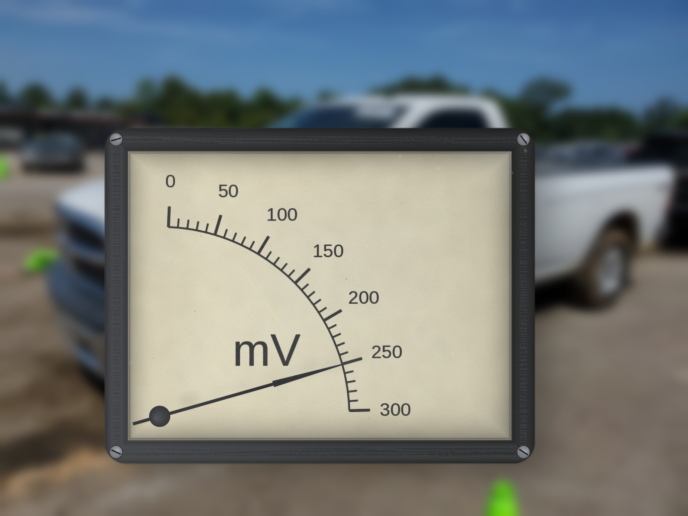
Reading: 250mV
